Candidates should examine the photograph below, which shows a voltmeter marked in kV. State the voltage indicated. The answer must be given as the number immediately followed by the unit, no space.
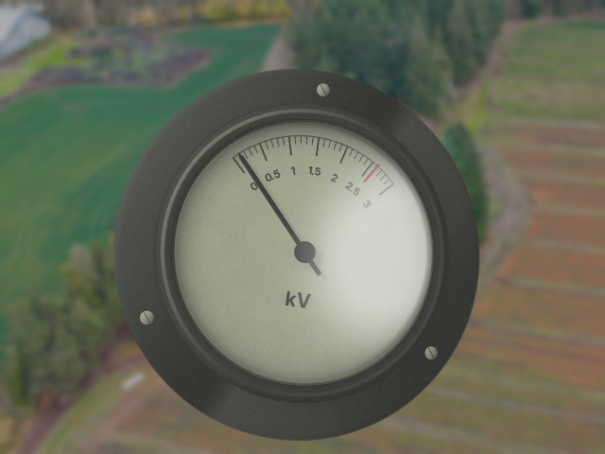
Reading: 0.1kV
